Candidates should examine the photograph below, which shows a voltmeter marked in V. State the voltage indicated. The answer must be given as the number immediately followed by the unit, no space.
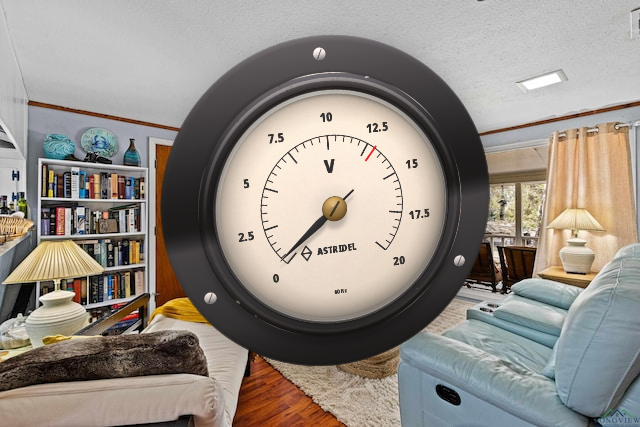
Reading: 0.5V
